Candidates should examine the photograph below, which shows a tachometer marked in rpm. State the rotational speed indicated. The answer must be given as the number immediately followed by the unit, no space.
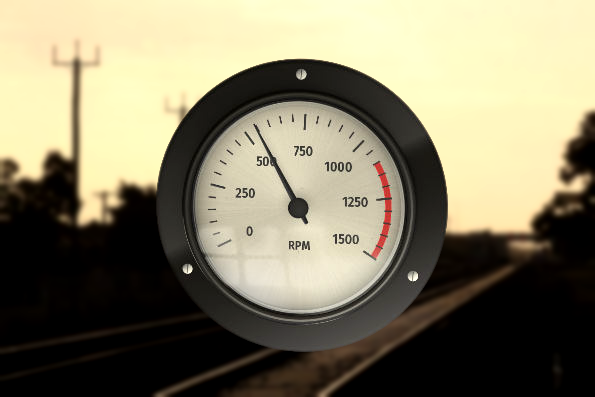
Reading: 550rpm
